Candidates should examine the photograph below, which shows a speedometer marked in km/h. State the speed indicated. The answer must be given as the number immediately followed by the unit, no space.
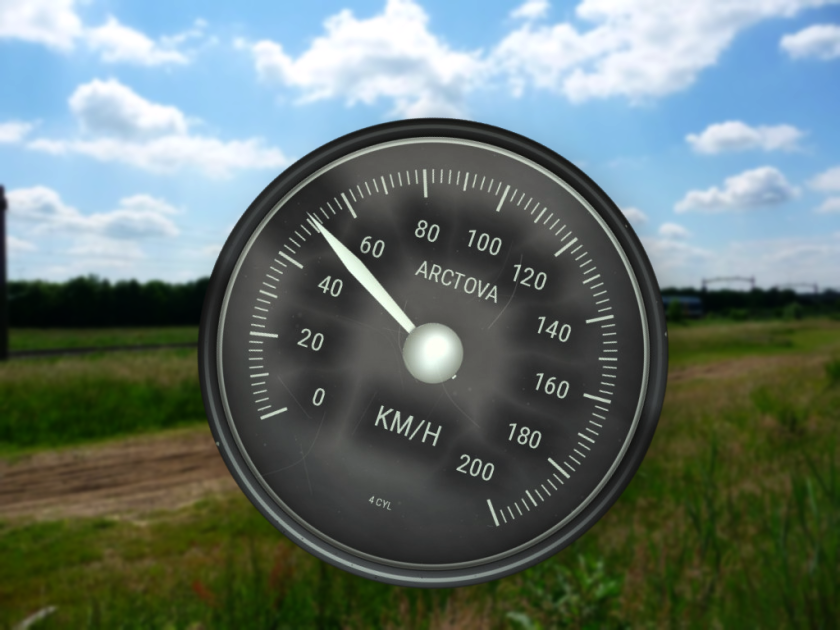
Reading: 51km/h
